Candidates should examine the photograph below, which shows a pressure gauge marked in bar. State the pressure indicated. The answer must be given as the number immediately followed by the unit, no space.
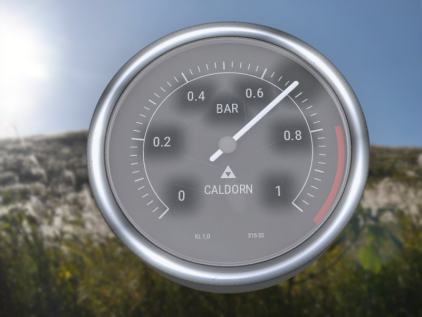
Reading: 0.68bar
